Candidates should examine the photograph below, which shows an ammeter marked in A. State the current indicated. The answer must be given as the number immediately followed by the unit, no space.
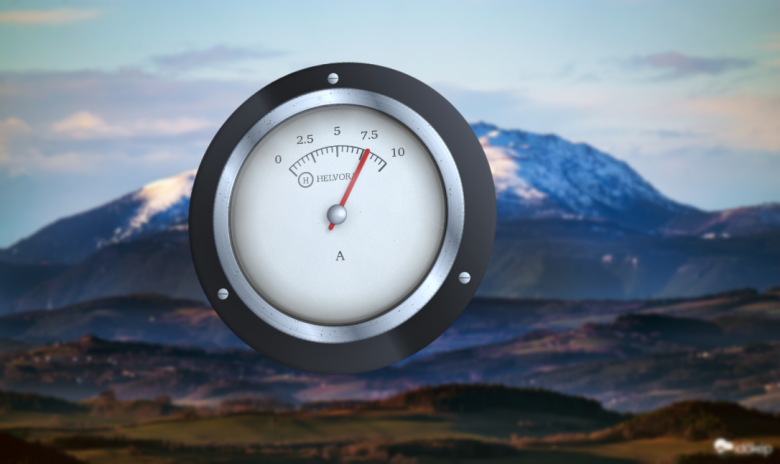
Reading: 8A
